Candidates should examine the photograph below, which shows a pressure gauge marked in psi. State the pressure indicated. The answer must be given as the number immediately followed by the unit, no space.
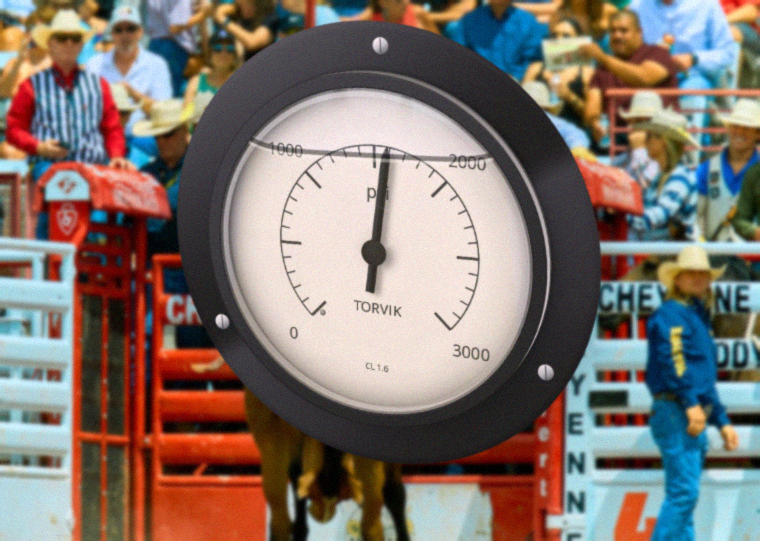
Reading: 1600psi
